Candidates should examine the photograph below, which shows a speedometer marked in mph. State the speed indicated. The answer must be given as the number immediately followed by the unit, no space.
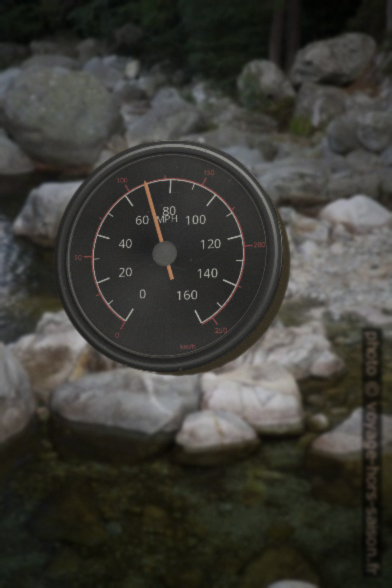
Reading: 70mph
